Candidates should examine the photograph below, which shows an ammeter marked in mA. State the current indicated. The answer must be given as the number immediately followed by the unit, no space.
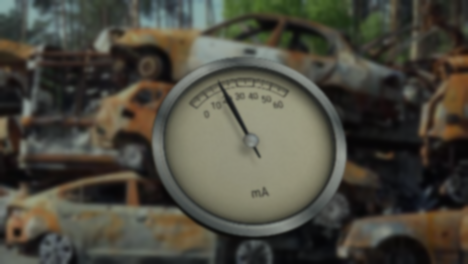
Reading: 20mA
